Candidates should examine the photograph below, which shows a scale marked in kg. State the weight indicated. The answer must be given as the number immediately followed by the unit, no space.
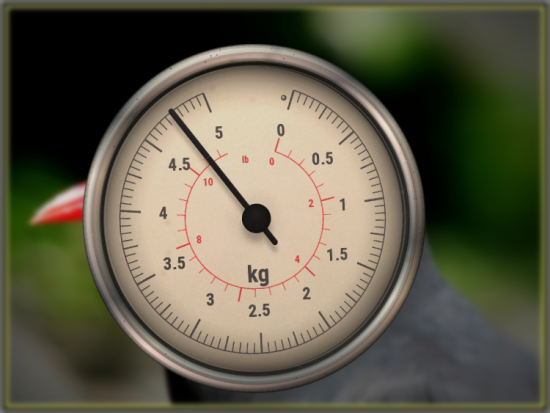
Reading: 4.75kg
